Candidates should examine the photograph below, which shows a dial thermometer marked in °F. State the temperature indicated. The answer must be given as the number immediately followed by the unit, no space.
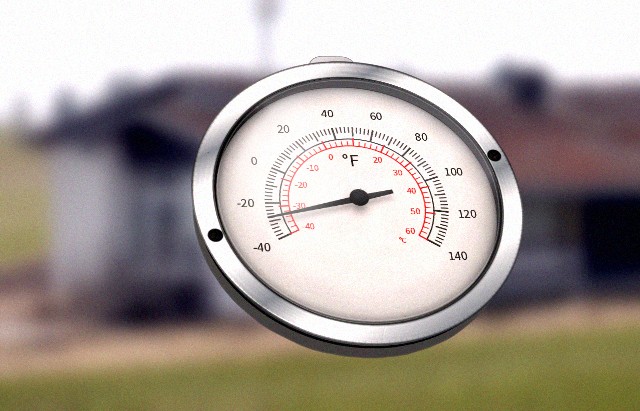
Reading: -30°F
